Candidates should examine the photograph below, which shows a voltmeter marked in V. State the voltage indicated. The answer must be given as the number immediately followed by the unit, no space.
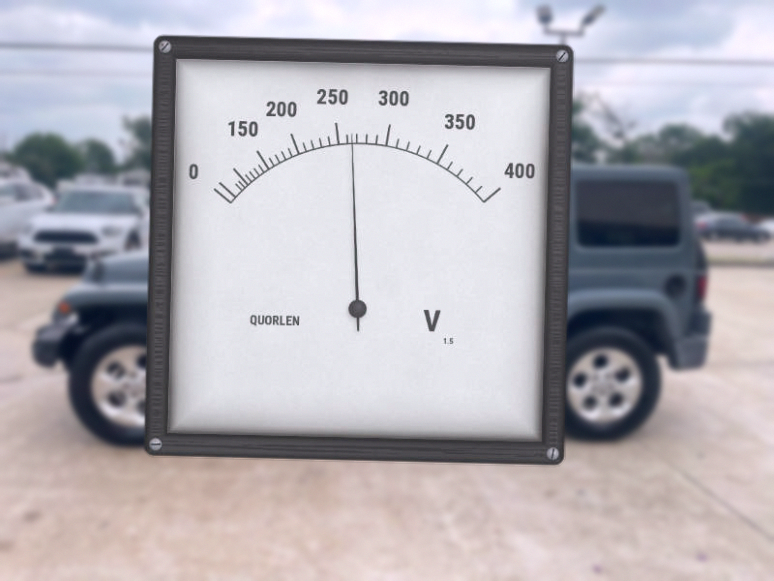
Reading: 265V
